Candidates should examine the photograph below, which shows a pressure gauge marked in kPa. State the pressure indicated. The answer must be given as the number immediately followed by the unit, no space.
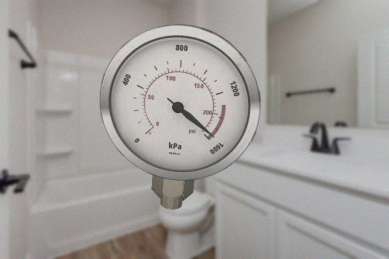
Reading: 1550kPa
